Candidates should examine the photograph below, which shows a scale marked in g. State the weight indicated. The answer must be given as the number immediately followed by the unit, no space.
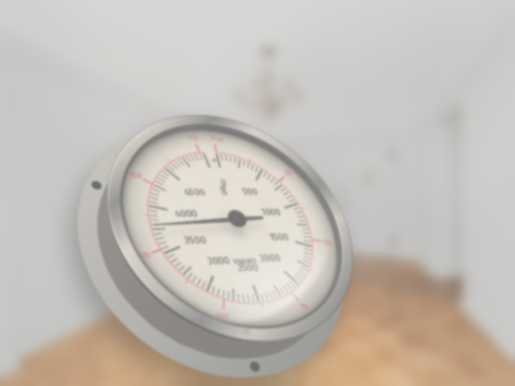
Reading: 3750g
